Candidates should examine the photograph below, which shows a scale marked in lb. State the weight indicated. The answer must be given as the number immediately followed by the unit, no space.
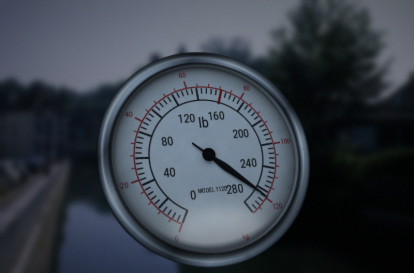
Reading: 264lb
